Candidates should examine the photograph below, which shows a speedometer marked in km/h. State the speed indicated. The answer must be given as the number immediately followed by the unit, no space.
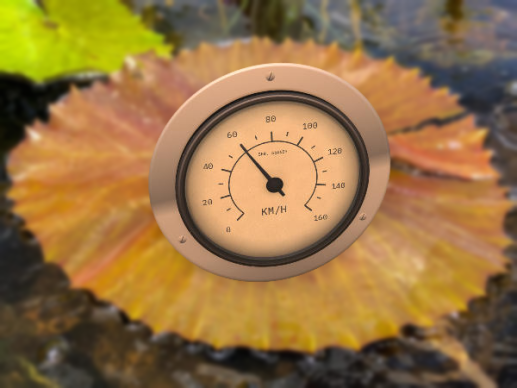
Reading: 60km/h
